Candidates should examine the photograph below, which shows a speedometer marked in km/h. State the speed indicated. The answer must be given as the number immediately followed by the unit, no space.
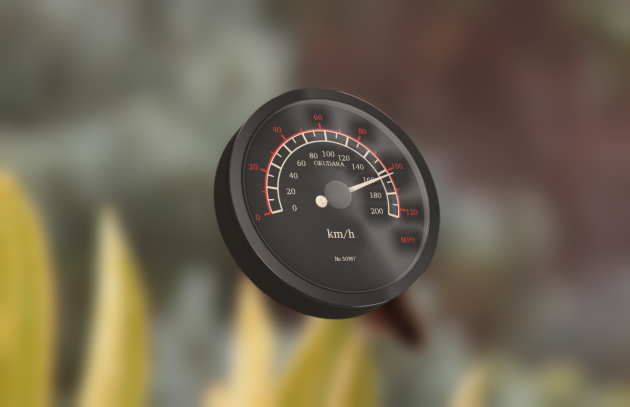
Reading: 165km/h
